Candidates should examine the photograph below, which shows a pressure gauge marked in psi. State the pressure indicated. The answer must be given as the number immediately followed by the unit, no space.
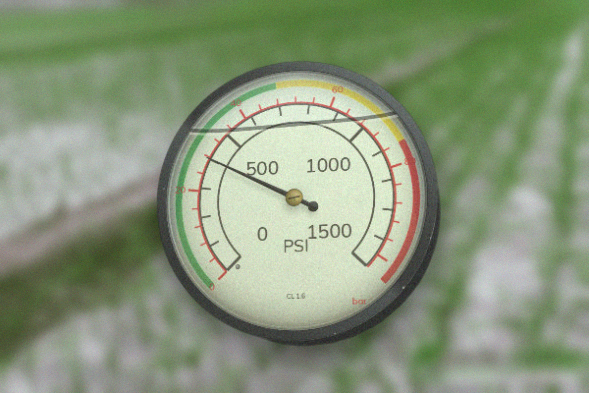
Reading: 400psi
